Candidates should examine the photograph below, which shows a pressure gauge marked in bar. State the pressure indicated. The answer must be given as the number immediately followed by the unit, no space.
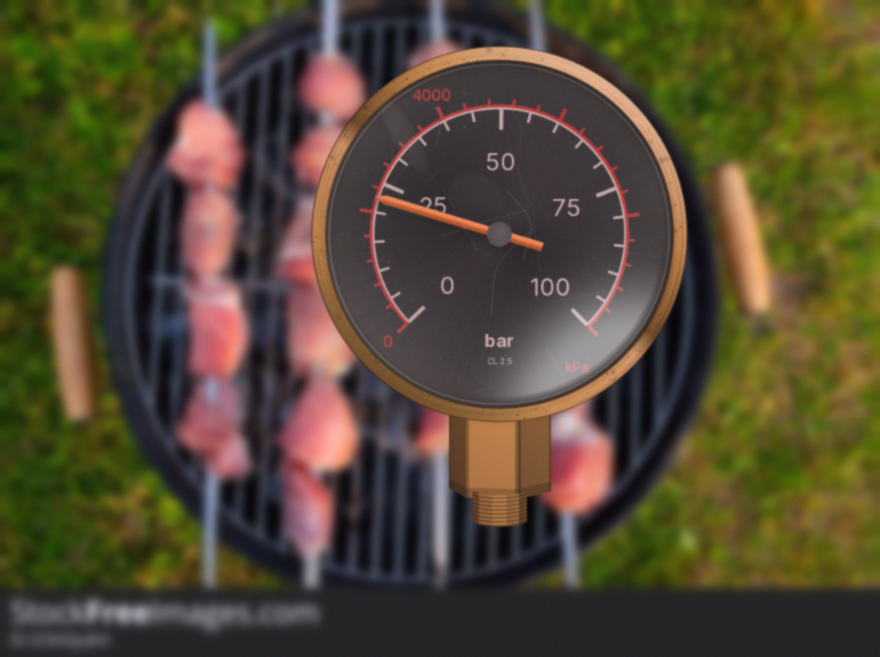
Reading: 22.5bar
